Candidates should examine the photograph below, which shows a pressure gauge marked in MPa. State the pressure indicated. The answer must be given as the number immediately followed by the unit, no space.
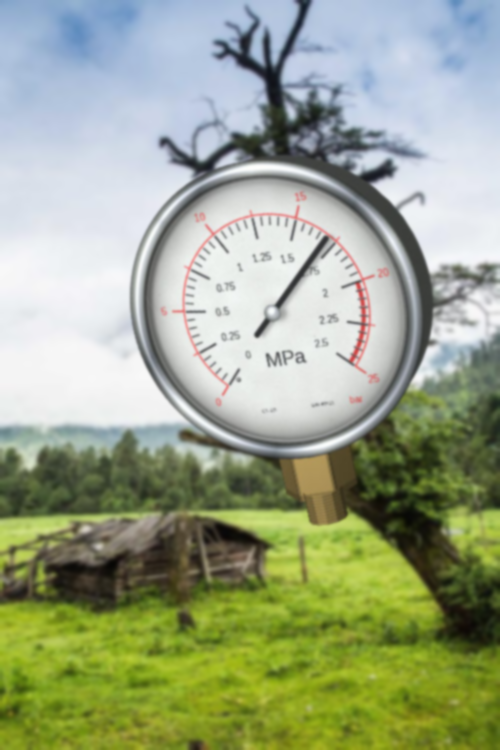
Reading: 1.7MPa
